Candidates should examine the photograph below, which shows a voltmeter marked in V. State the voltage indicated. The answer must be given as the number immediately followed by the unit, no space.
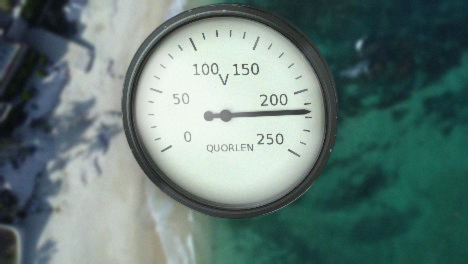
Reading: 215V
